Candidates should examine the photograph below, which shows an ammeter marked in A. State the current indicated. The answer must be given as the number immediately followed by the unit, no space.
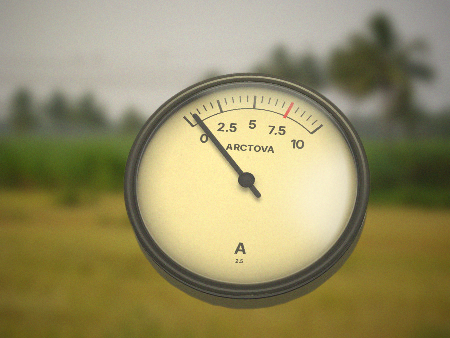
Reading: 0.5A
